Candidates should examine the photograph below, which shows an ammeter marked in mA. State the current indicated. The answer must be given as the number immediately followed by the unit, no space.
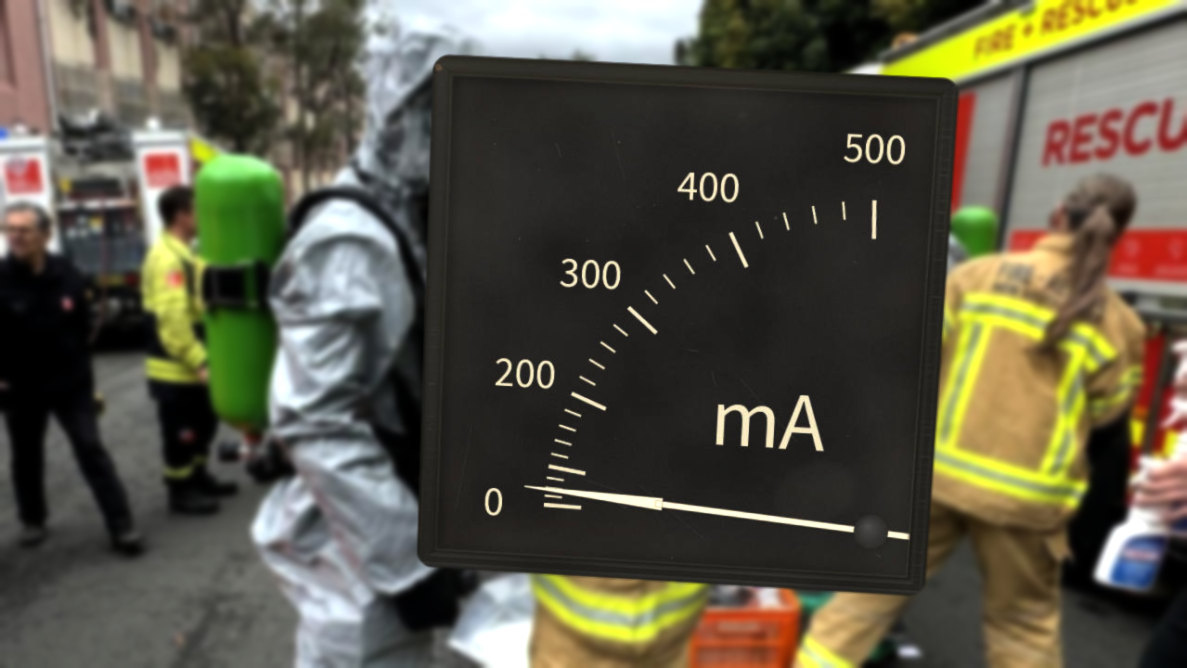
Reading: 60mA
